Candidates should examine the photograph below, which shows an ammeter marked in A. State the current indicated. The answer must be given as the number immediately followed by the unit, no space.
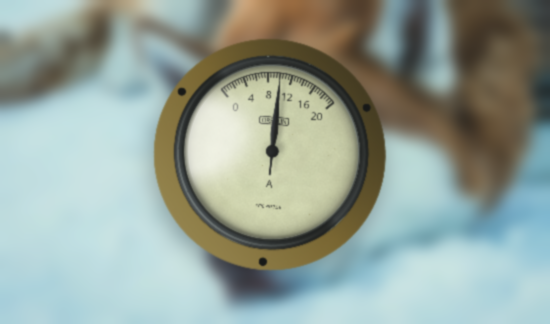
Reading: 10A
